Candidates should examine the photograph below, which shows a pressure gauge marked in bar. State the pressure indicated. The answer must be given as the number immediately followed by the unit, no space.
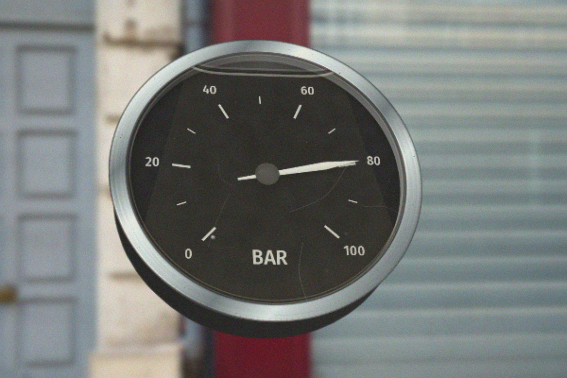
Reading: 80bar
